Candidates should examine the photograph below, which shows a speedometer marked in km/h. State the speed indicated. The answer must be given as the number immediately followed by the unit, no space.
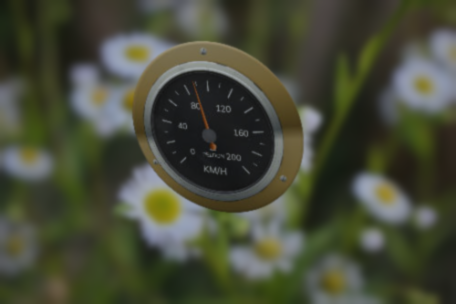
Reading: 90km/h
